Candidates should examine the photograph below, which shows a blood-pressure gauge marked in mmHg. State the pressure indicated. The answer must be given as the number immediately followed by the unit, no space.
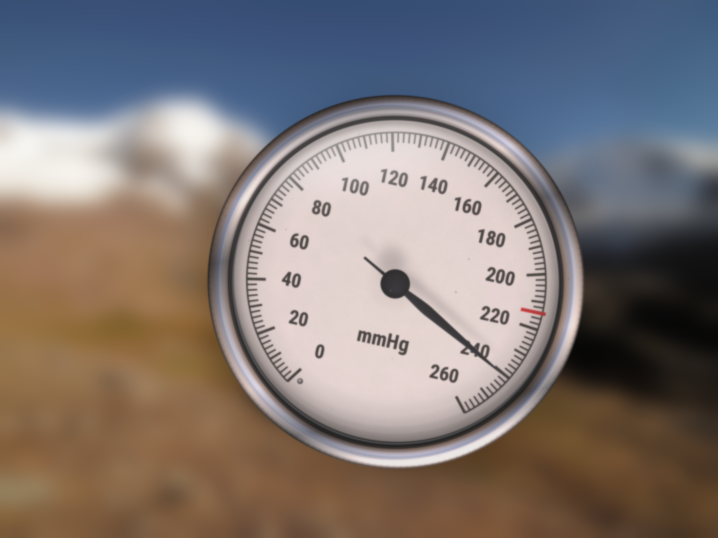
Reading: 240mmHg
